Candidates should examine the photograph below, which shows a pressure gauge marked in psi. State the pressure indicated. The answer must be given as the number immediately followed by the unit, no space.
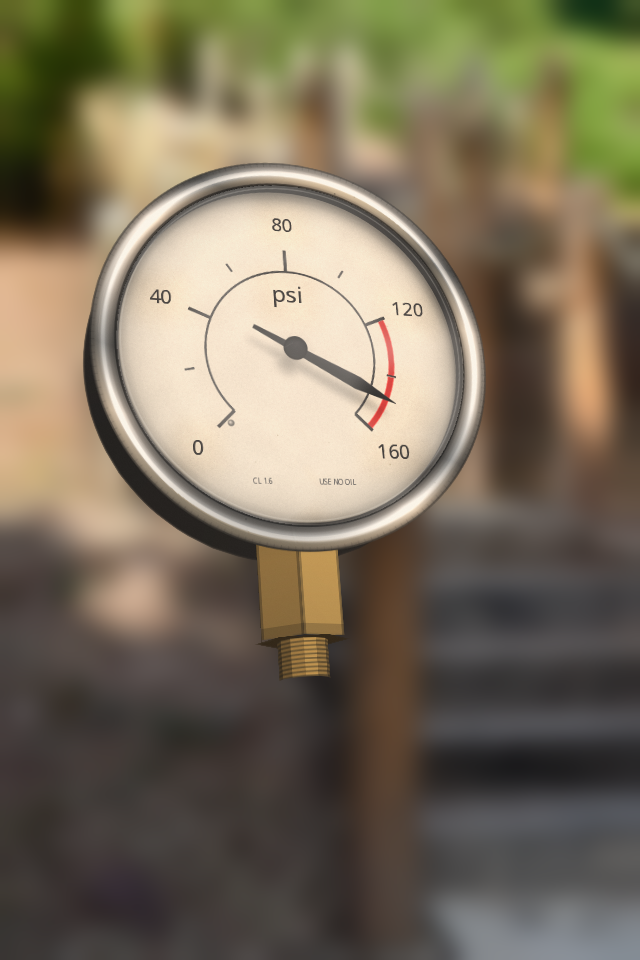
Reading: 150psi
